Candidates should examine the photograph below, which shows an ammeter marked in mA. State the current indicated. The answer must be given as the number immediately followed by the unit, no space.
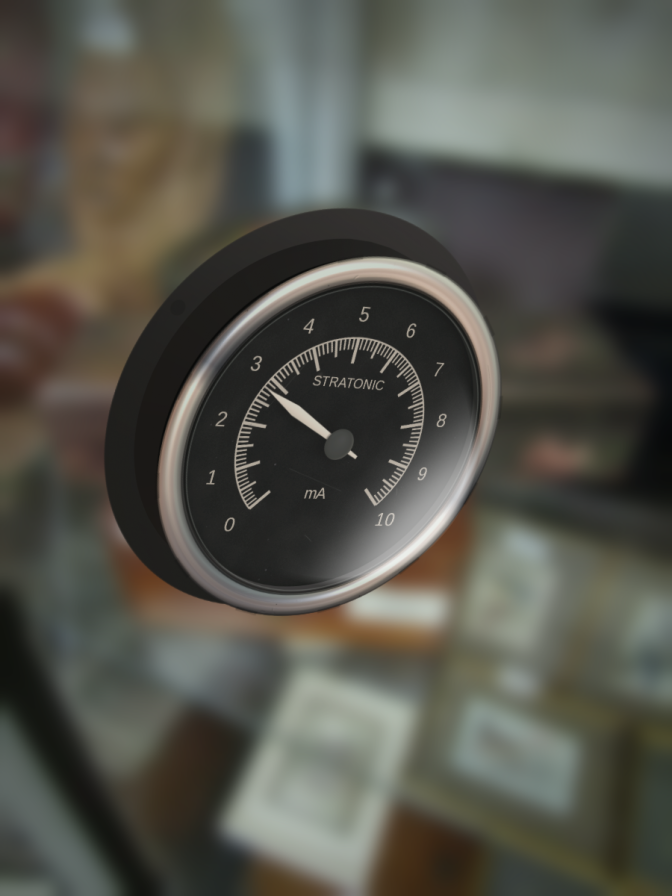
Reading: 2.8mA
